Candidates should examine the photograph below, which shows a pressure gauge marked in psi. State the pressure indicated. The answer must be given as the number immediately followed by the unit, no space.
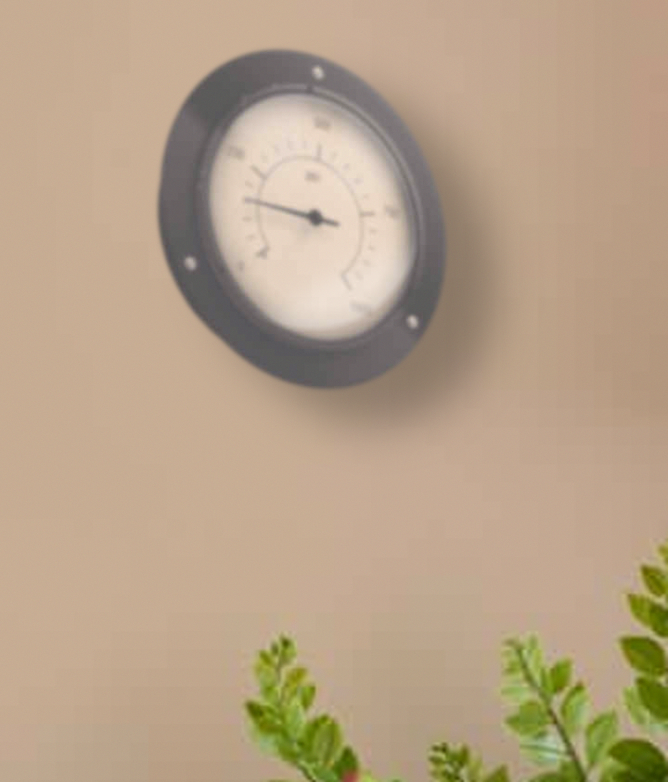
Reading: 150psi
